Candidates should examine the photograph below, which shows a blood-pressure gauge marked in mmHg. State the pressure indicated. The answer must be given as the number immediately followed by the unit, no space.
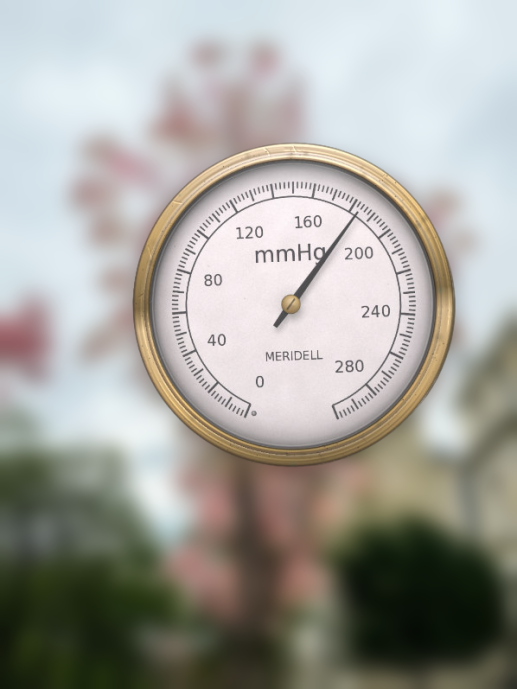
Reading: 184mmHg
